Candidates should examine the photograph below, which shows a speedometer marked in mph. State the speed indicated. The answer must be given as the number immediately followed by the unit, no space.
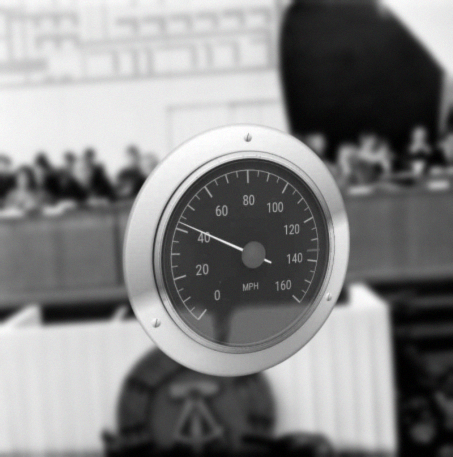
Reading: 42.5mph
